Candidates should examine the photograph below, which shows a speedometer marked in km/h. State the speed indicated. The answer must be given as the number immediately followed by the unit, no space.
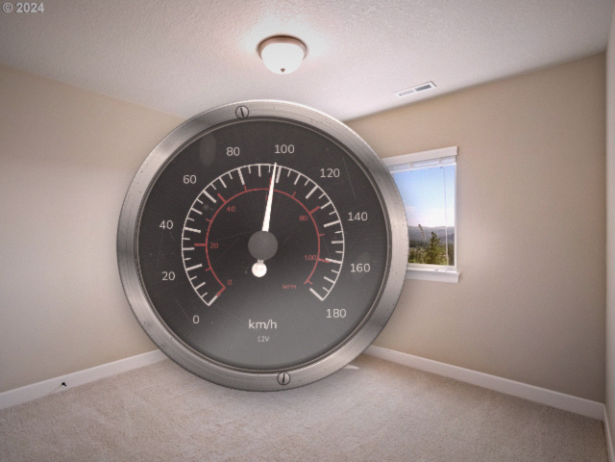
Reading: 97.5km/h
